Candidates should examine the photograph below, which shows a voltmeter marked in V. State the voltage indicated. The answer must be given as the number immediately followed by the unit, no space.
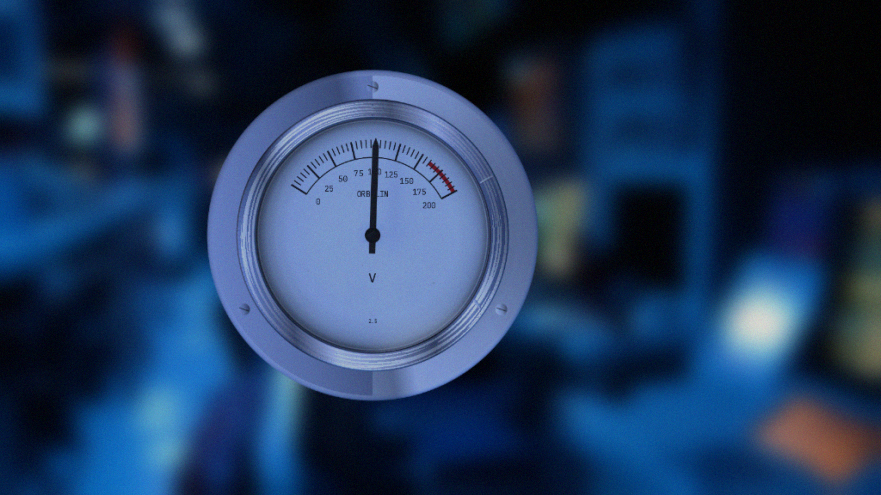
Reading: 100V
